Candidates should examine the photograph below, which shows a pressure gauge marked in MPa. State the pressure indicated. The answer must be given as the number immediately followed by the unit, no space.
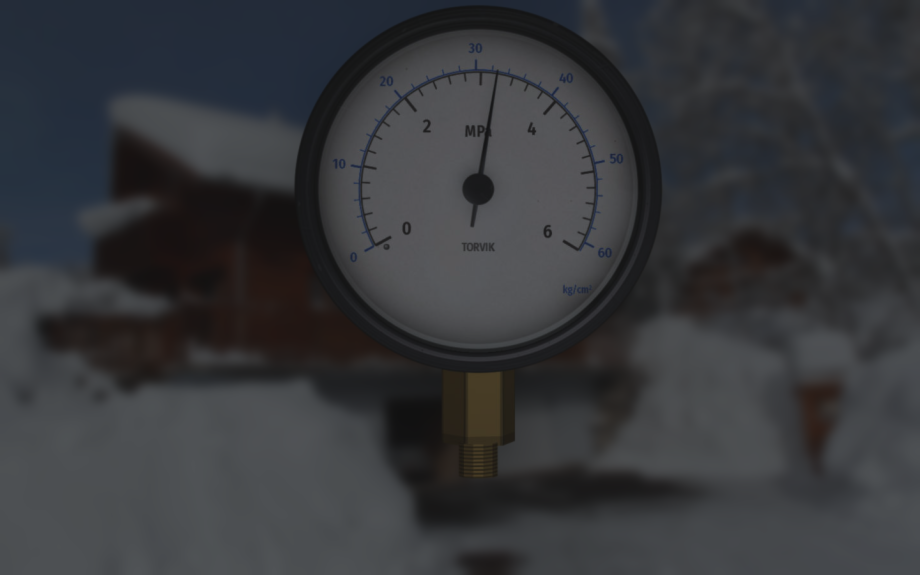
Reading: 3.2MPa
